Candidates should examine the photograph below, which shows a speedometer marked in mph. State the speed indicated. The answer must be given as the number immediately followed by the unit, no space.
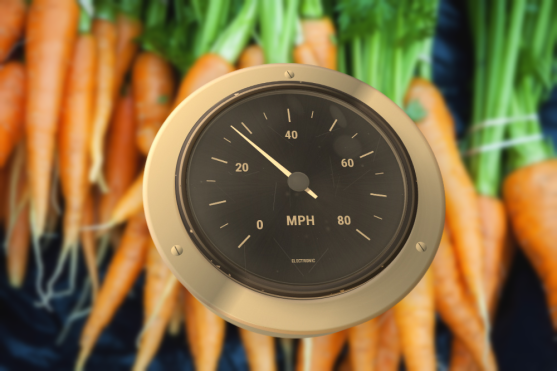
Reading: 27.5mph
